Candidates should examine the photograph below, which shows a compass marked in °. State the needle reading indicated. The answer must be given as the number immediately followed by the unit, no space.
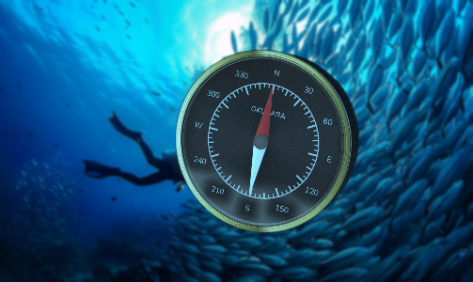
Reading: 0°
